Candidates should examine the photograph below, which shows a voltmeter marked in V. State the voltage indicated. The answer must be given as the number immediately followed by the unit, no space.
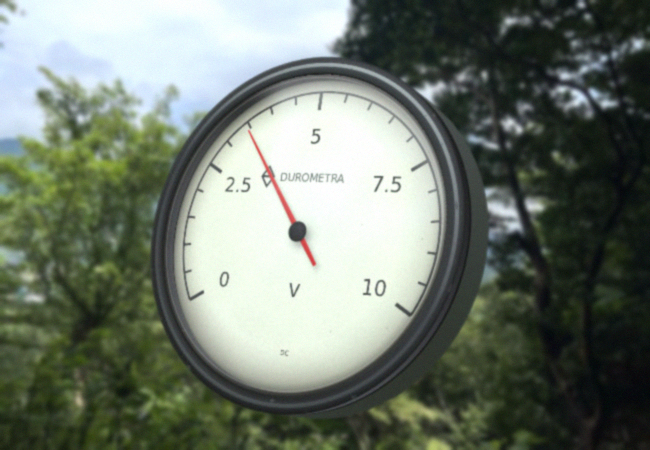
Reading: 3.5V
